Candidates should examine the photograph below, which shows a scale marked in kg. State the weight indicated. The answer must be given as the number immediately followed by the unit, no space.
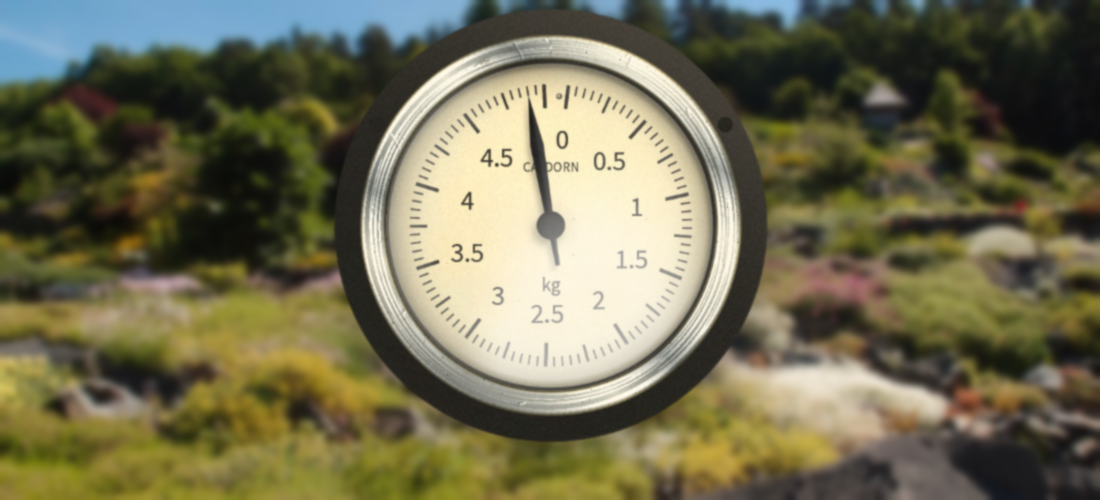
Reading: 4.9kg
